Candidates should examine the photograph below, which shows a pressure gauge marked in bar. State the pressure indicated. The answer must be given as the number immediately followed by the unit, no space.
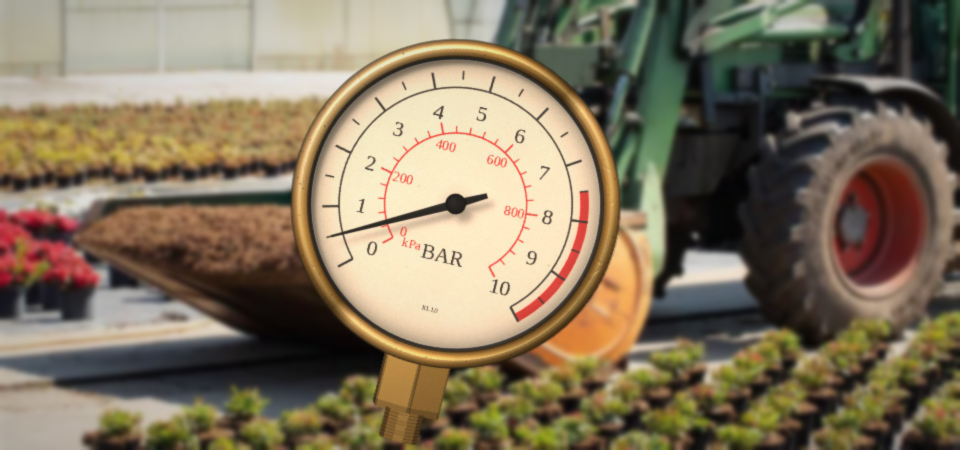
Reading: 0.5bar
